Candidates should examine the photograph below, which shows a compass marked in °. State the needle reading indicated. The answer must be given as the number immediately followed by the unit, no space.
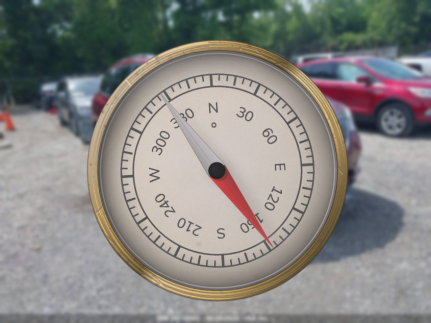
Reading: 147.5°
